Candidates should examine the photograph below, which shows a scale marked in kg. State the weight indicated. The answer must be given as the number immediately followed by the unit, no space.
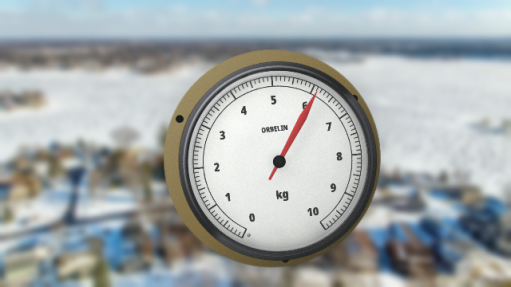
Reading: 6.1kg
